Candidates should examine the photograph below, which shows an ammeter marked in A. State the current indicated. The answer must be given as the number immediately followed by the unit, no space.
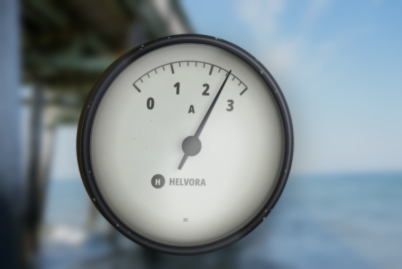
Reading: 2.4A
